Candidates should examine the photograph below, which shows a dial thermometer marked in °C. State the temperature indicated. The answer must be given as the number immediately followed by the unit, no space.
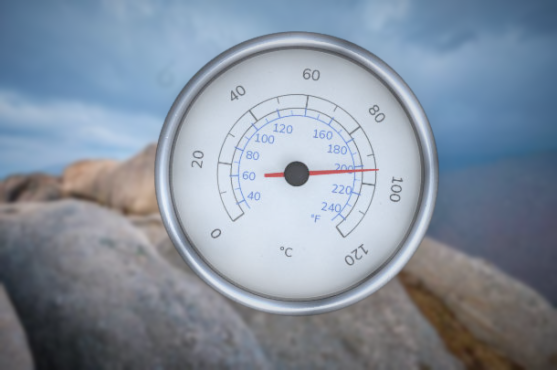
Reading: 95°C
